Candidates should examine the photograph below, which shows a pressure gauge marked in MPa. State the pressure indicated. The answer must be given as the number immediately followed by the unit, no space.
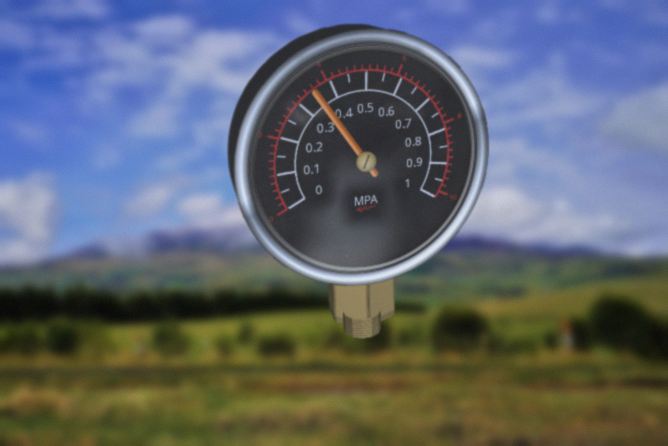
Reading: 0.35MPa
